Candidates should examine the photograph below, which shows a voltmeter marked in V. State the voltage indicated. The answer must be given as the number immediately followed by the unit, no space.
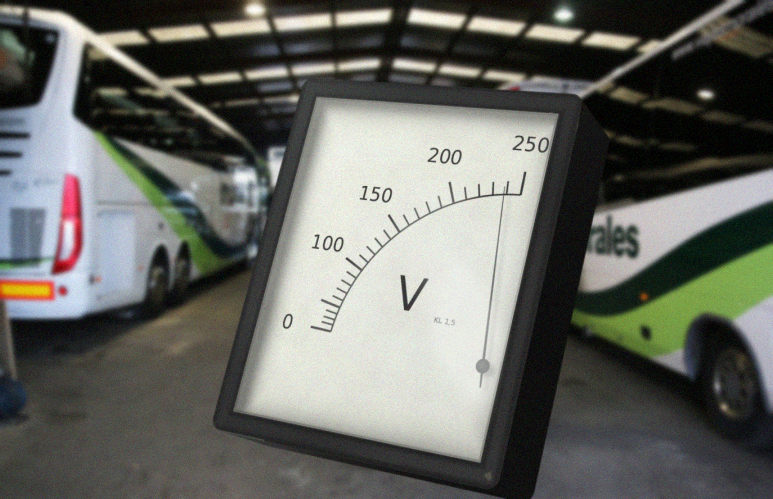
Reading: 240V
